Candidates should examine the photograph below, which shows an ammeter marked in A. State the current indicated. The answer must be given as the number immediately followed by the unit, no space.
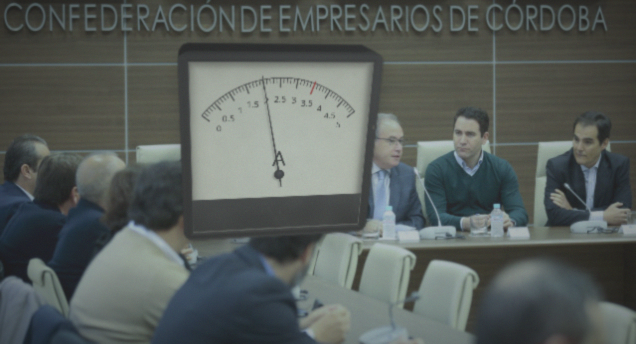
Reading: 2A
